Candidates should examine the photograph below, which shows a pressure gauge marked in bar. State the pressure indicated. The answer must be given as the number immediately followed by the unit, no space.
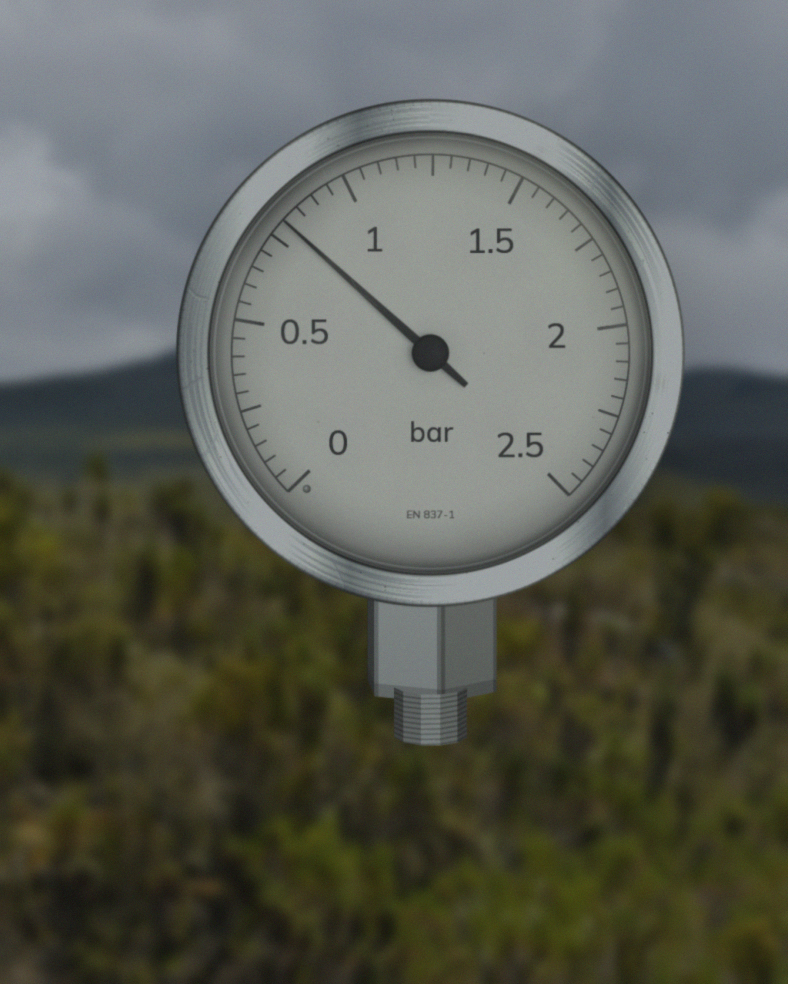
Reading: 0.8bar
